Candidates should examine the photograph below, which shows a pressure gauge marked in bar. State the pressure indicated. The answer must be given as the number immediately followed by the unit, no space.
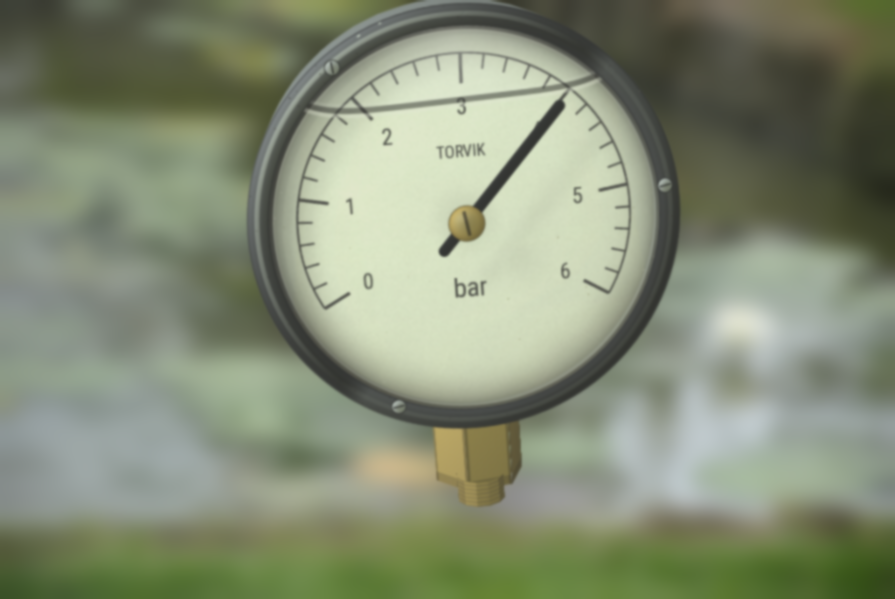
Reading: 4bar
